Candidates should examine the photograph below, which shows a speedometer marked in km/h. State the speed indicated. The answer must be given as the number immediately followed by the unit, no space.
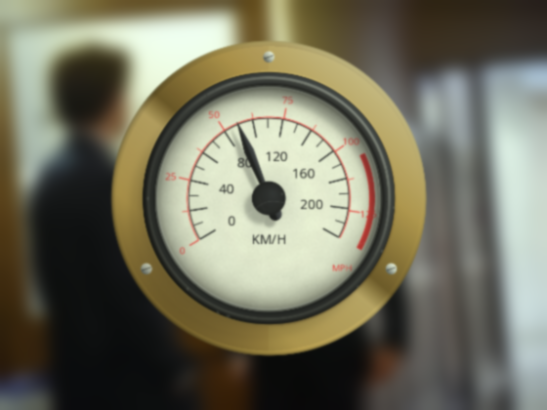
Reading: 90km/h
